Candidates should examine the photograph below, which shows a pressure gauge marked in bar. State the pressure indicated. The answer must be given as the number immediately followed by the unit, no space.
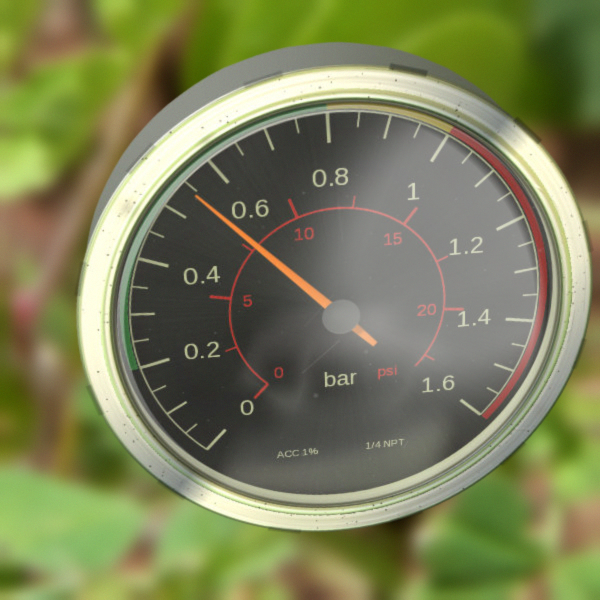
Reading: 0.55bar
